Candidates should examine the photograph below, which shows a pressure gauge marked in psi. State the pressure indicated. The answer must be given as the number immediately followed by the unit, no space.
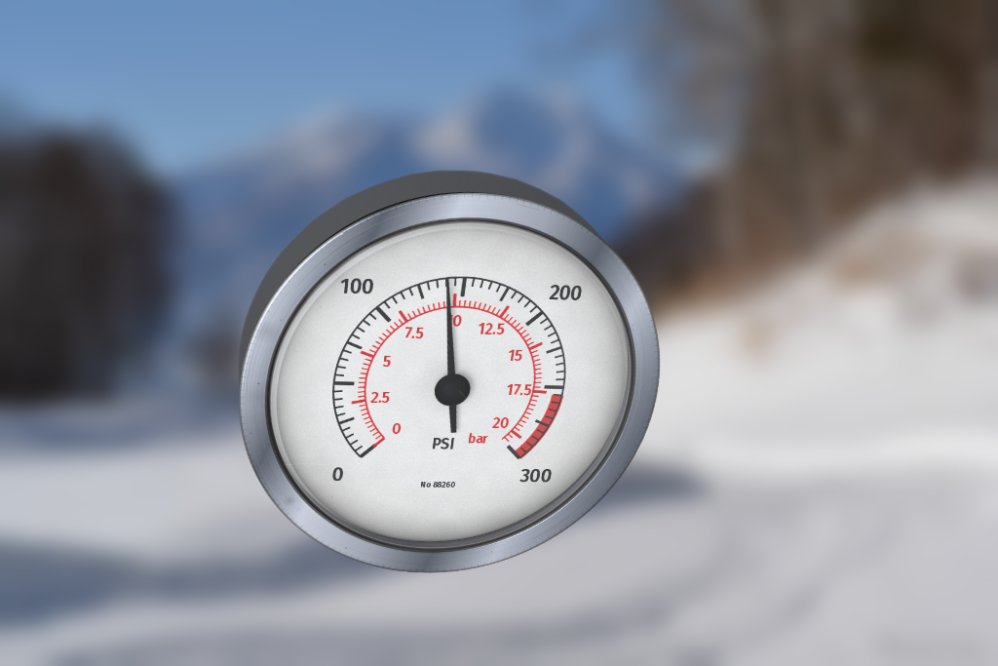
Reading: 140psi
